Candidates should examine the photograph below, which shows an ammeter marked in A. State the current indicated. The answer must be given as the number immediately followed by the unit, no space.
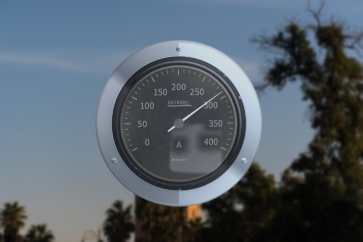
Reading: 290A
